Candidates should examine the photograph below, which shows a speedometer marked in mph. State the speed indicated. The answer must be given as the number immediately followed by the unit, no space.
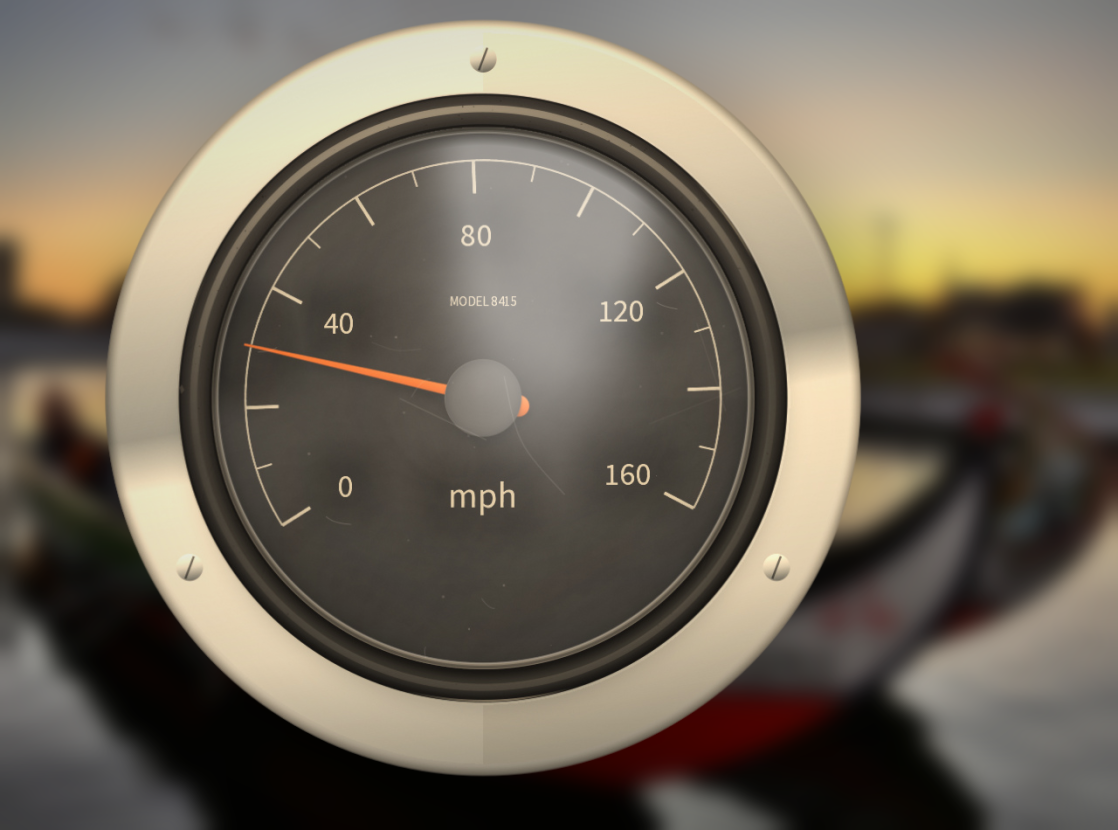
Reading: 30mph
